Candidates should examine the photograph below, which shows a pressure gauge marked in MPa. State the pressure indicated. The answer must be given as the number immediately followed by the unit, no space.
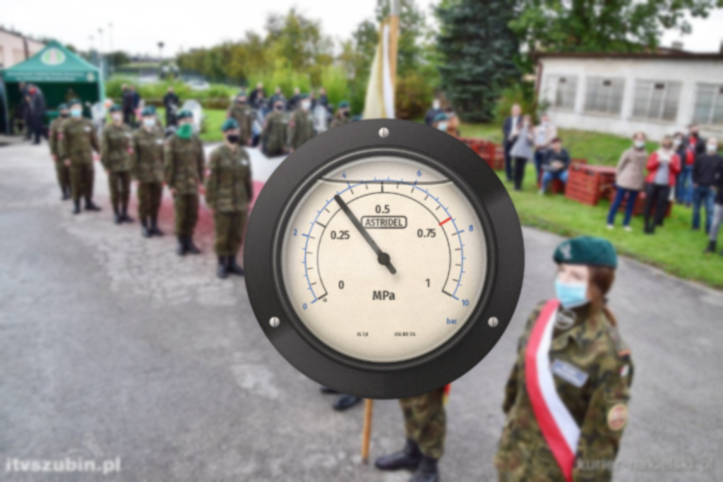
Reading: 0.35MPa
